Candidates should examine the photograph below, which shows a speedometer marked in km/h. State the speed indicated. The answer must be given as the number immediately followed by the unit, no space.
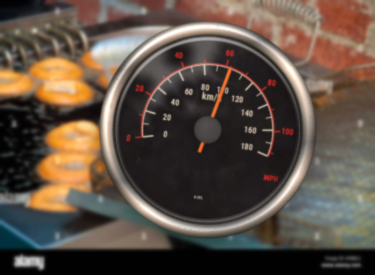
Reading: 100km/h
